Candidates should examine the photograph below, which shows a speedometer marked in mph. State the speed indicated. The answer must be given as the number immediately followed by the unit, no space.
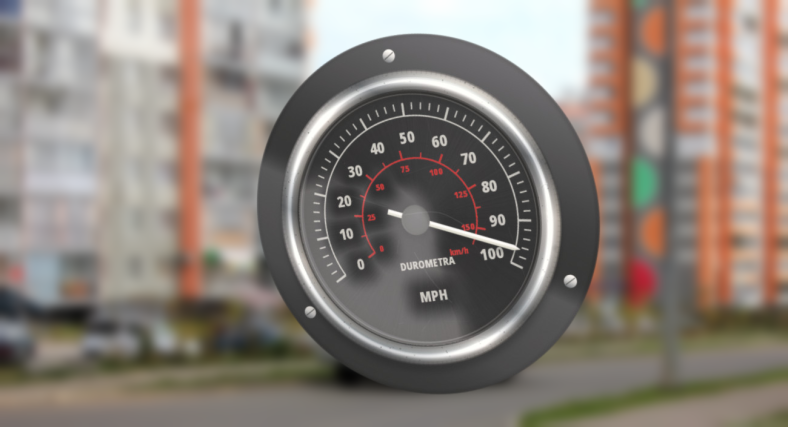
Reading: 96mph
